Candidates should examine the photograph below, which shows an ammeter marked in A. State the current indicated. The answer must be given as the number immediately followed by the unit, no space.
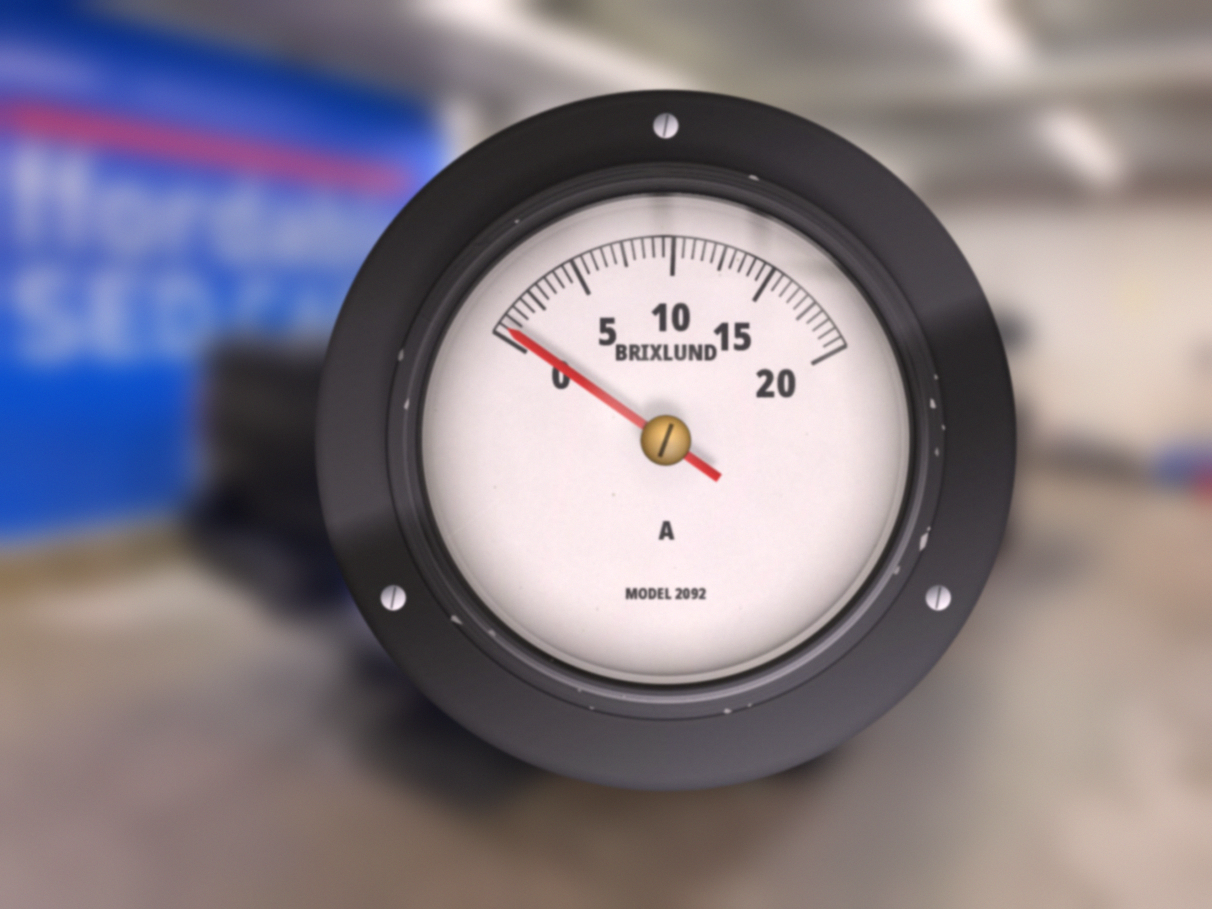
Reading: 0.5A
